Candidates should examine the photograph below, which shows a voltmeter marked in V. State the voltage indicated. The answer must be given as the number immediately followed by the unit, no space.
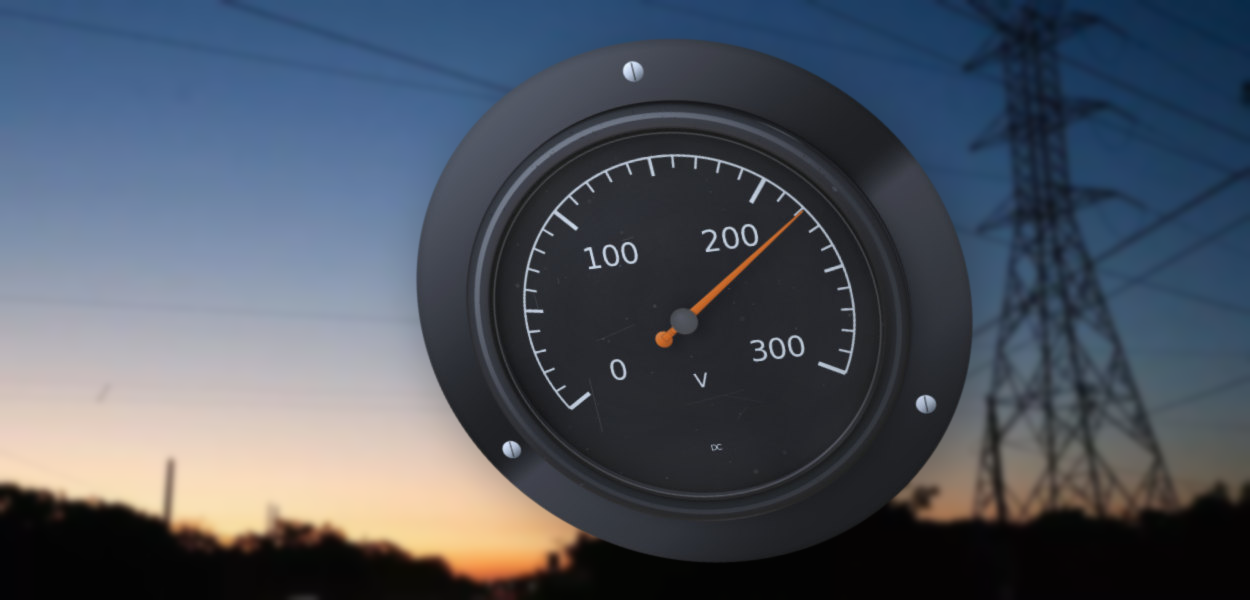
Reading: 220V
